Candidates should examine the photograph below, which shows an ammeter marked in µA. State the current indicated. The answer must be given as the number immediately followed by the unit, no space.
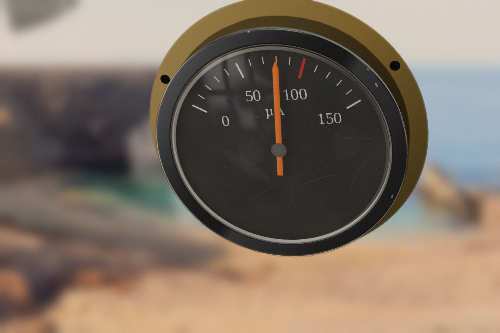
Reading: 80µA
